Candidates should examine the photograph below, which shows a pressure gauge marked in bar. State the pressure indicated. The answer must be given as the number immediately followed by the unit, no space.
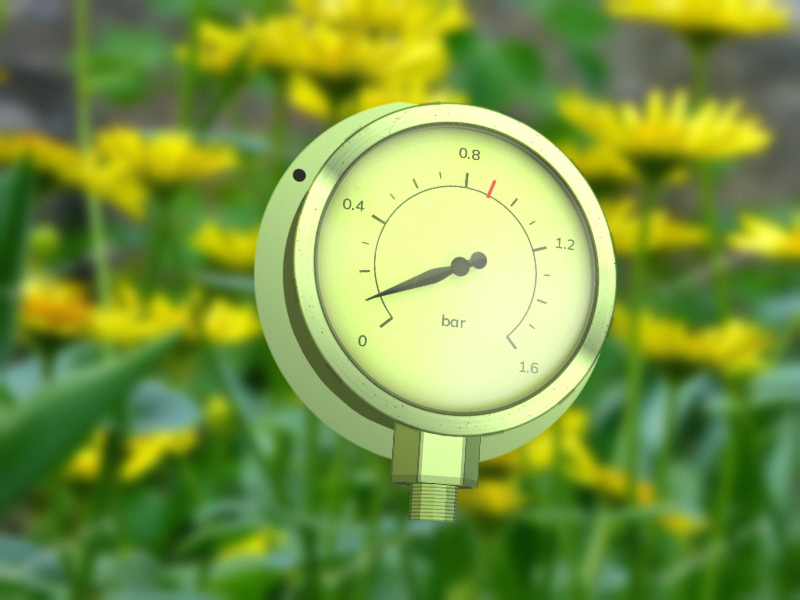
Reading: 0.1bar
